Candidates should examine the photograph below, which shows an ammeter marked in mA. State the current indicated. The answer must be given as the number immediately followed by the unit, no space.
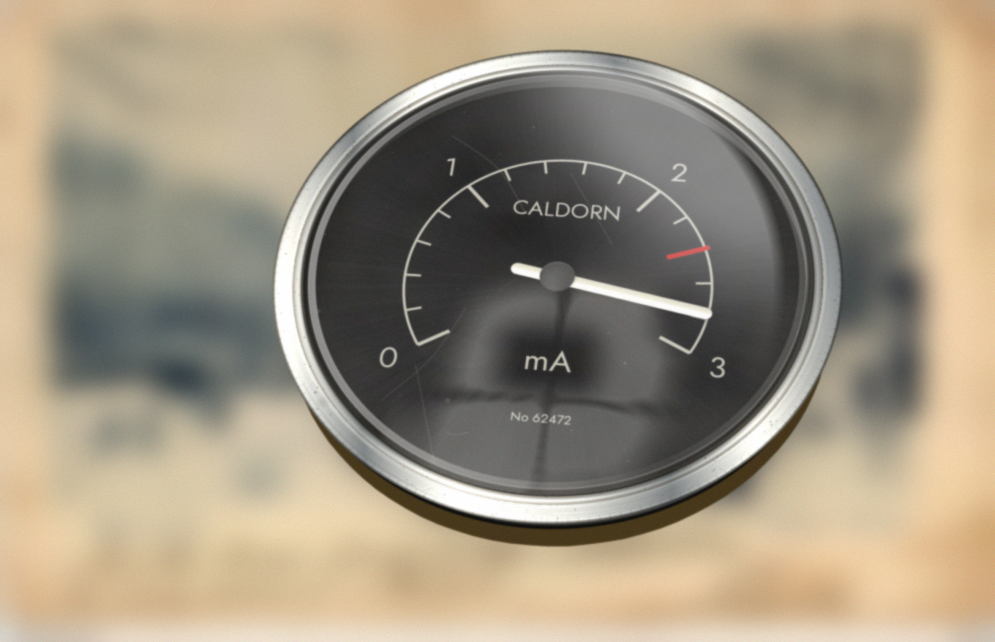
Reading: 2.8mA
